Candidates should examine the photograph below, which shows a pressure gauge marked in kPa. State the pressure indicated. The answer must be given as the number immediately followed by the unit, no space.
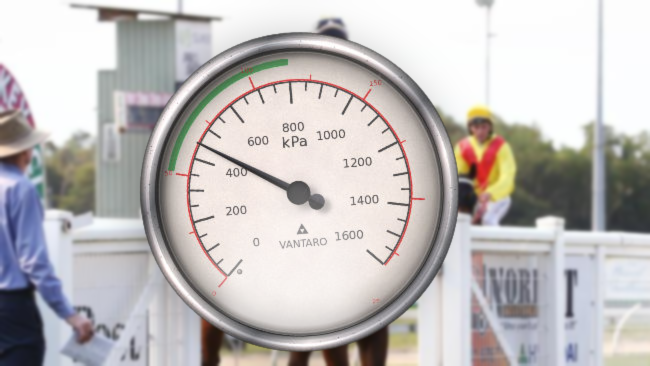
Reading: 450kPa
